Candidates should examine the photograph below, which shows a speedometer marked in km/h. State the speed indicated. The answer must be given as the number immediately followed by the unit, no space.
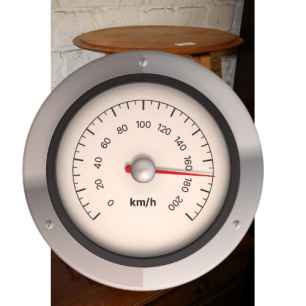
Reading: 170km/h
